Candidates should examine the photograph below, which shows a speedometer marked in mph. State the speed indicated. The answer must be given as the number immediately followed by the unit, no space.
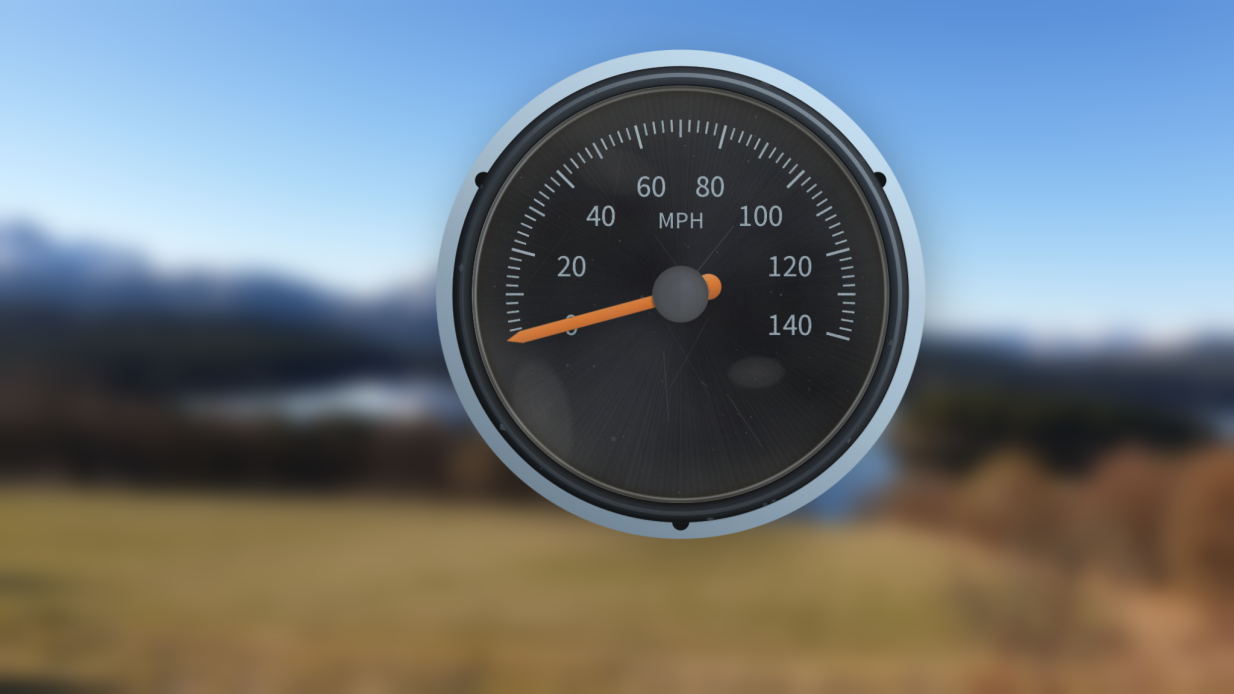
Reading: 0mph
